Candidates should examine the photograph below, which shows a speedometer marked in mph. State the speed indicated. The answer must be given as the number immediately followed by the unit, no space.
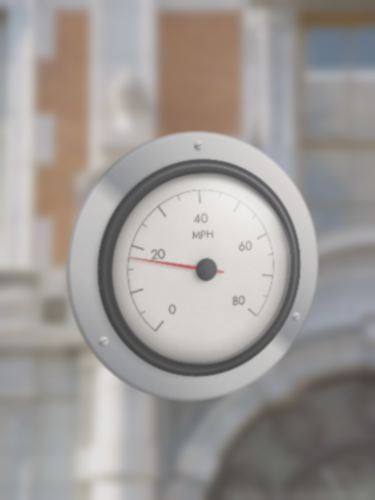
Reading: 17.5mph
